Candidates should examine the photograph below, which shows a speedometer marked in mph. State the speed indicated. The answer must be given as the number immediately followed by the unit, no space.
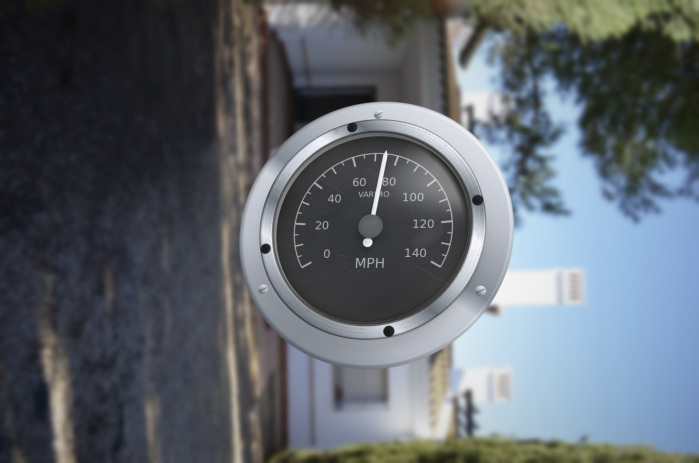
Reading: 75mph
